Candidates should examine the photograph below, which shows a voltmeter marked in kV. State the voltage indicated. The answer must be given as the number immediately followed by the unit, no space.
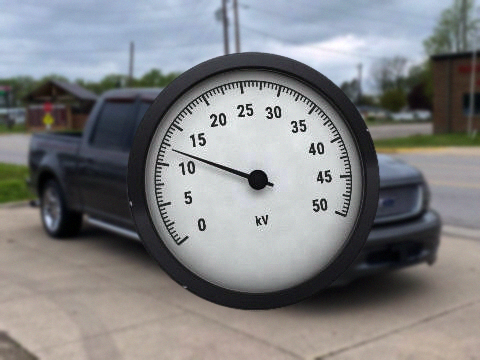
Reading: 12kV
